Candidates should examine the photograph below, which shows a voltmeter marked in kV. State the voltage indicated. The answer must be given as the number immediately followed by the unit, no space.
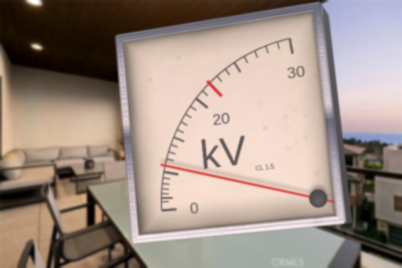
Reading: 11kV
